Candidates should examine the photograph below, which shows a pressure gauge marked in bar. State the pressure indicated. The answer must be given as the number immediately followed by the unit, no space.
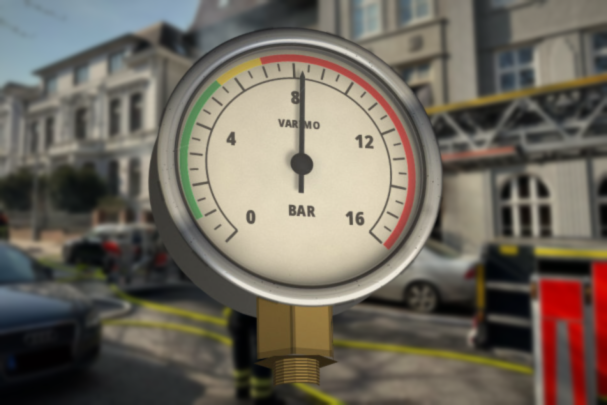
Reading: 8.25bar
